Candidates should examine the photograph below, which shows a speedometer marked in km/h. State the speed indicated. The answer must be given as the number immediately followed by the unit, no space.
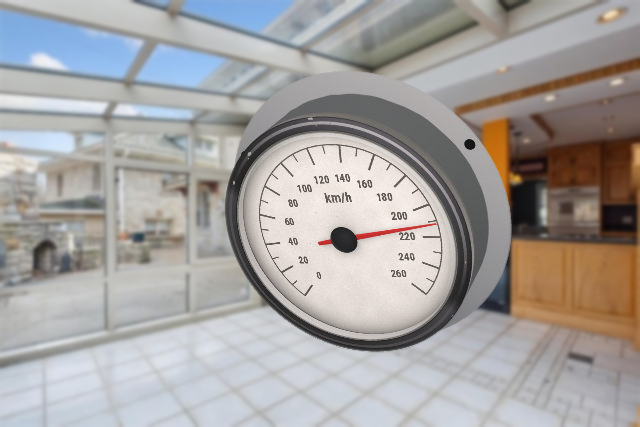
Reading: 210km/h
